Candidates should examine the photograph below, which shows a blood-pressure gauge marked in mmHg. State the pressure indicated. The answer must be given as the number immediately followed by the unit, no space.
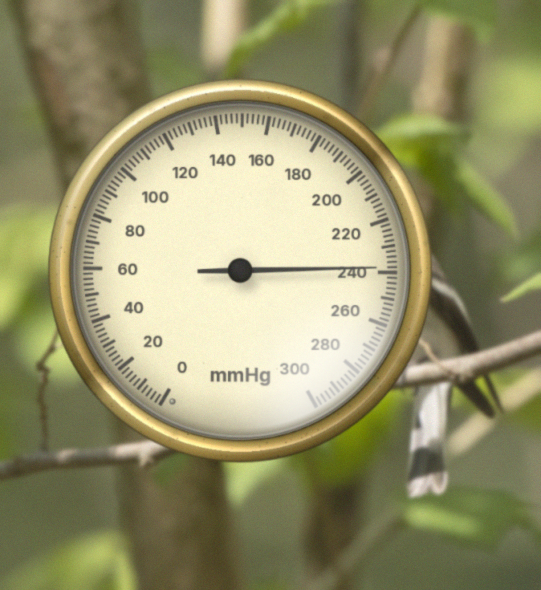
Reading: 238mmHg
